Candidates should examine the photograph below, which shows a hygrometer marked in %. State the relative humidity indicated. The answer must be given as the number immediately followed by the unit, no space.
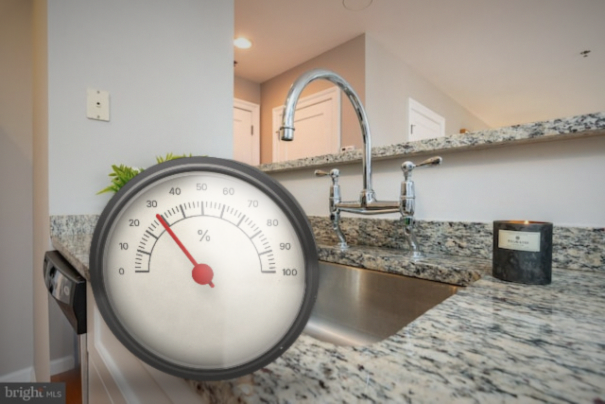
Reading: 30%
